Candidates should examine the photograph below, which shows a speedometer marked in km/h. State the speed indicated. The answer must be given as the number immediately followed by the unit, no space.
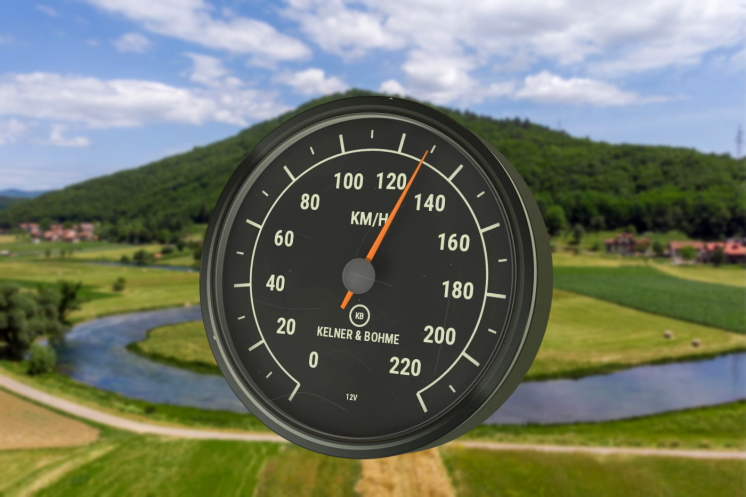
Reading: 130km/h
